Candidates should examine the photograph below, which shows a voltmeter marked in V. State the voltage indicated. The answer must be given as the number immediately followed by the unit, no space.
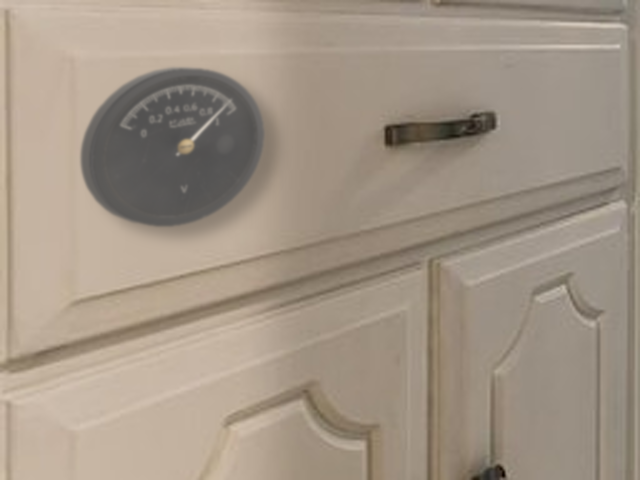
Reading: 0.9V
